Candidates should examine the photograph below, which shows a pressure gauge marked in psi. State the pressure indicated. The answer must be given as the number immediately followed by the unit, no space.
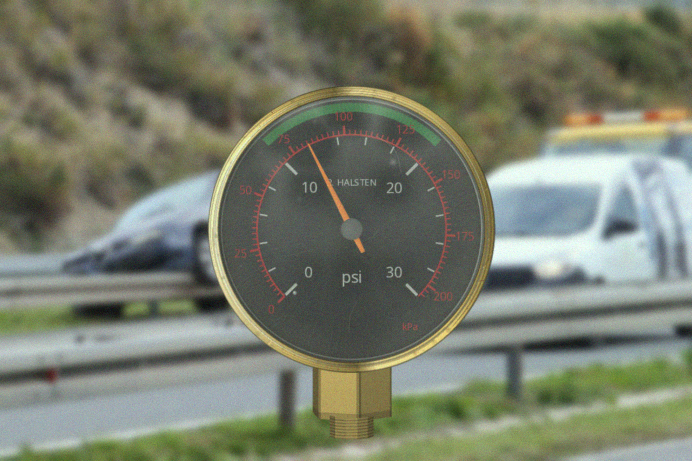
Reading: 12psi
